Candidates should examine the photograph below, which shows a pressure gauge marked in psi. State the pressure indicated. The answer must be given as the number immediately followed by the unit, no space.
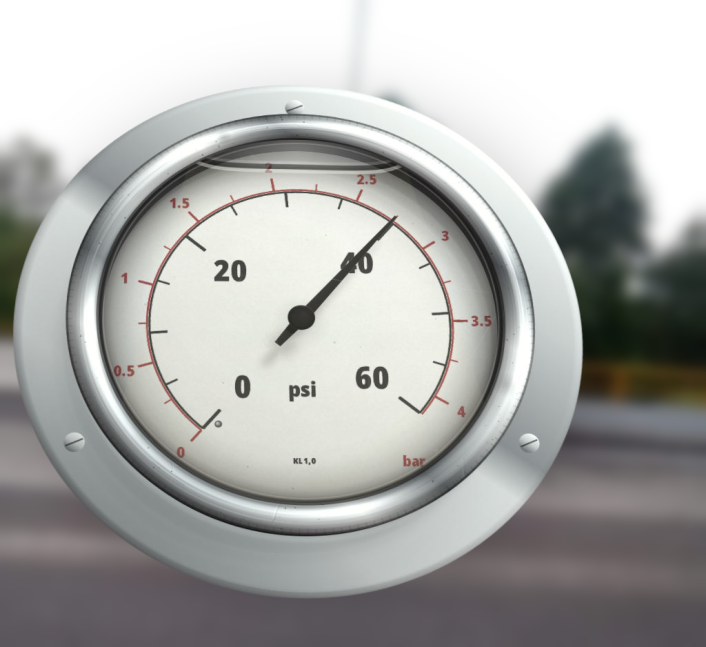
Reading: 40psi
